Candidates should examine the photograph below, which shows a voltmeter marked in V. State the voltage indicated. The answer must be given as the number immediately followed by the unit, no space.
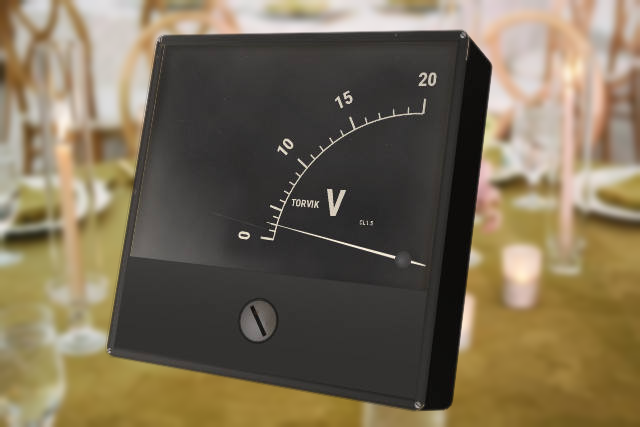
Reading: 3V
